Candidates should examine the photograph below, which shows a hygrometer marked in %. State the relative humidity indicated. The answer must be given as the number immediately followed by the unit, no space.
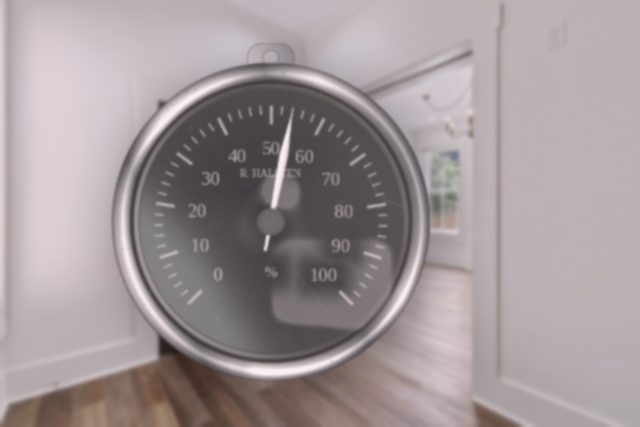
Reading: 54%
